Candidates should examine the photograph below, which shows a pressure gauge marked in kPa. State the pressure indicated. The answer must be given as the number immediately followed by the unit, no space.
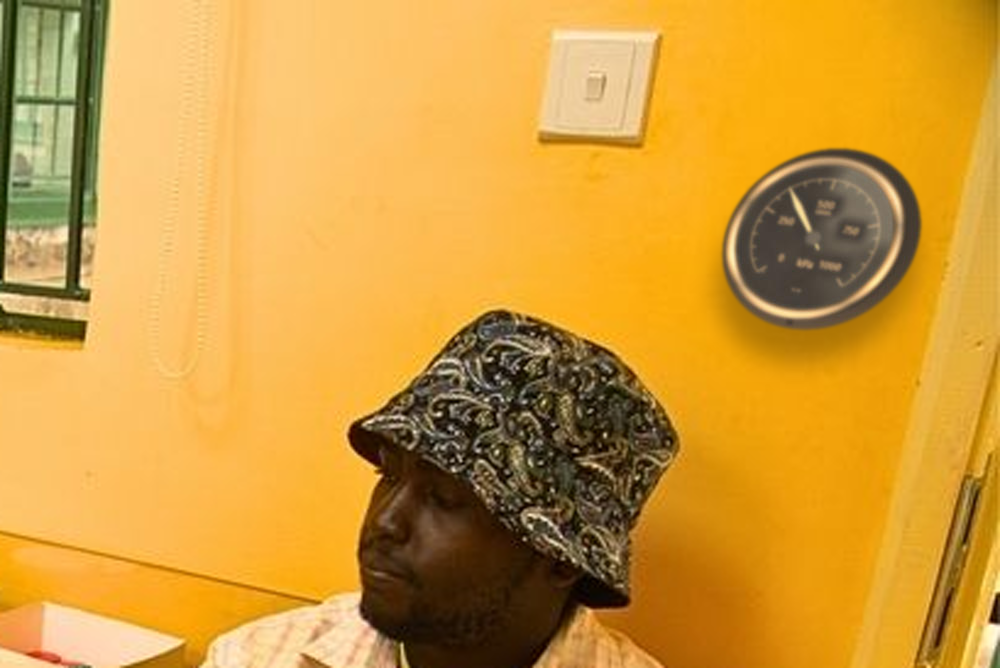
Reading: 350kPa
